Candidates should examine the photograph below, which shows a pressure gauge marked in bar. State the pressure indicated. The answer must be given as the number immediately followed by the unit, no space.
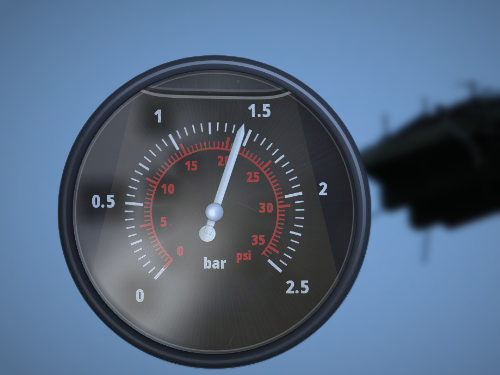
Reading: 1.45bar
